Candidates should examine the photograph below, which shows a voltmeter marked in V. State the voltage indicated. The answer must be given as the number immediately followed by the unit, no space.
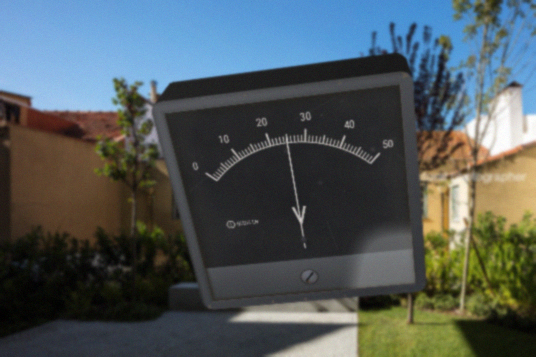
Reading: 25V
